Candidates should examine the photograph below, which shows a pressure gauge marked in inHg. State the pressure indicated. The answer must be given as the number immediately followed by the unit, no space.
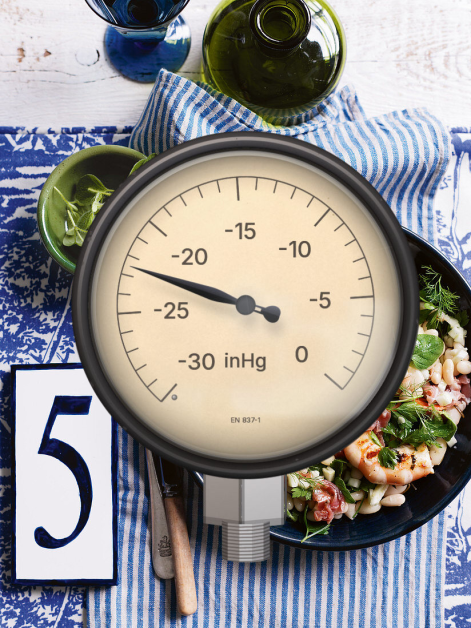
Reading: -22.5inHg
